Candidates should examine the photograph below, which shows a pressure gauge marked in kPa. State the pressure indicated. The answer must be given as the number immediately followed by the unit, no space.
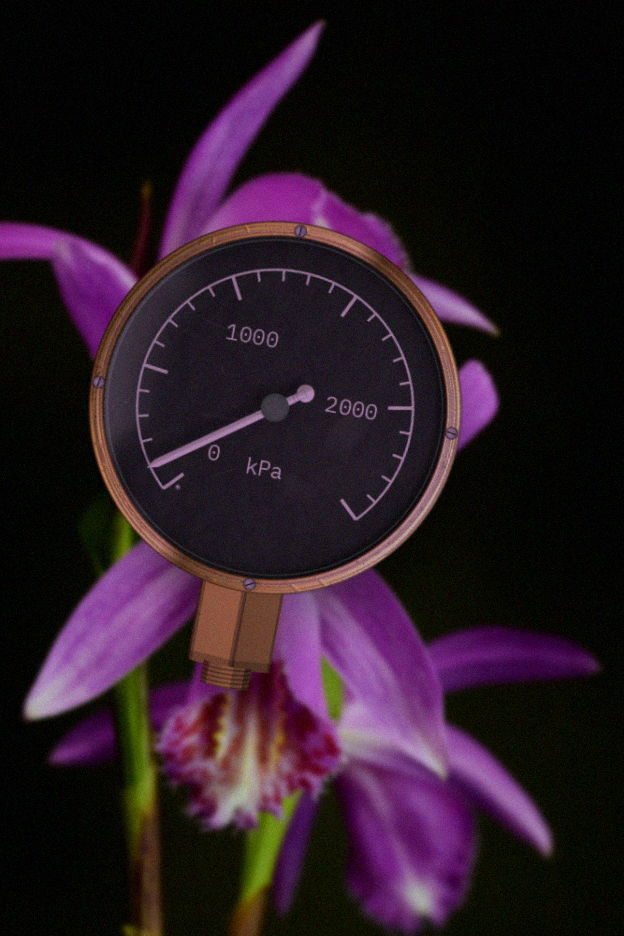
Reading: 100kPa
